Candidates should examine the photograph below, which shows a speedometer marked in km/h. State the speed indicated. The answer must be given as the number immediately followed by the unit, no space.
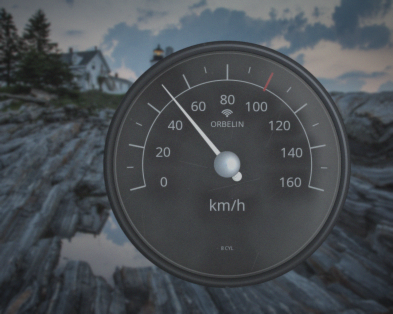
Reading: 50km/h
